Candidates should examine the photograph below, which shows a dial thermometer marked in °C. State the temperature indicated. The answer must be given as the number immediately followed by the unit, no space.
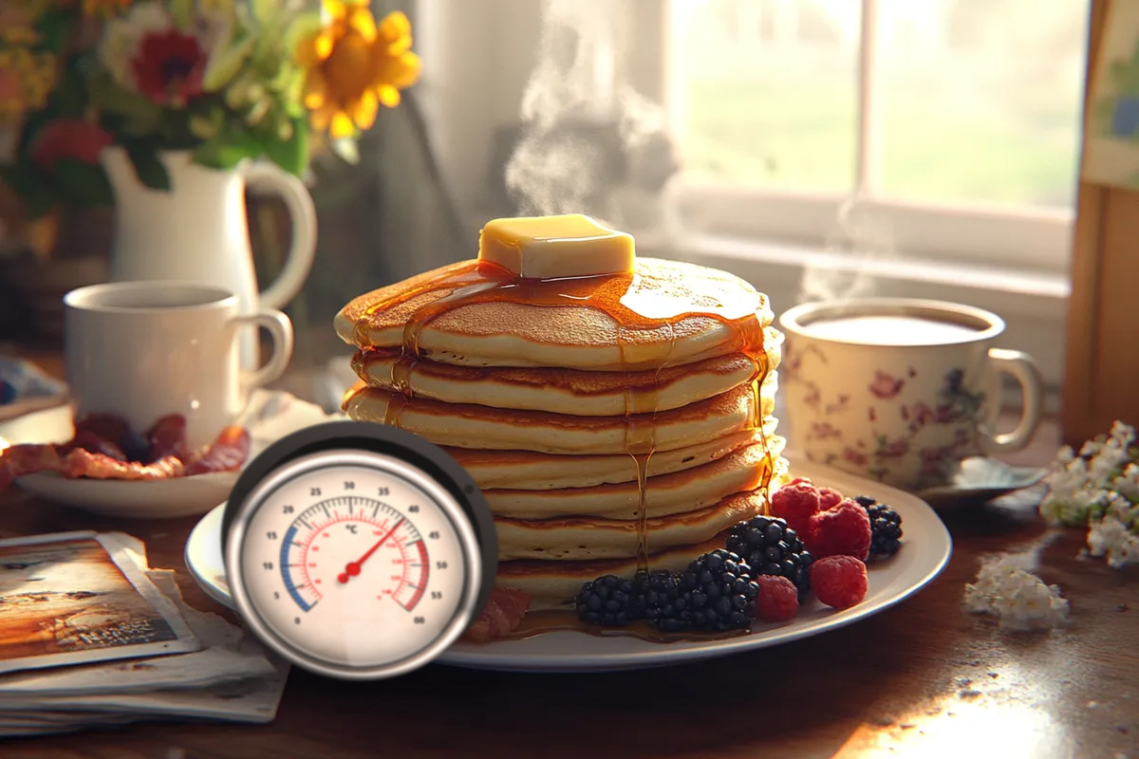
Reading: 40°C
